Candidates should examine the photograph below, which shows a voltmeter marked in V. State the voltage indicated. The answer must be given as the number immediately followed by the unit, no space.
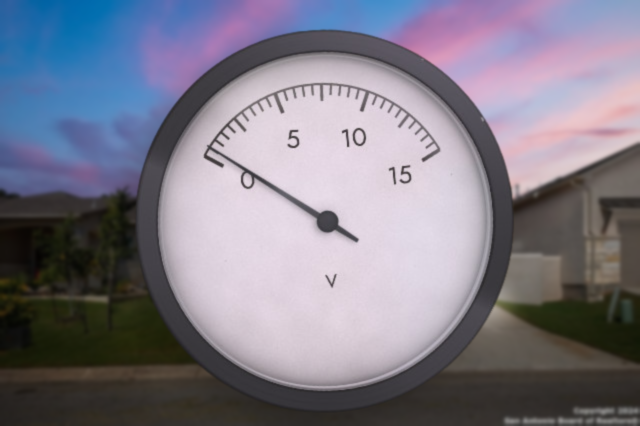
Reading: 0.5V
